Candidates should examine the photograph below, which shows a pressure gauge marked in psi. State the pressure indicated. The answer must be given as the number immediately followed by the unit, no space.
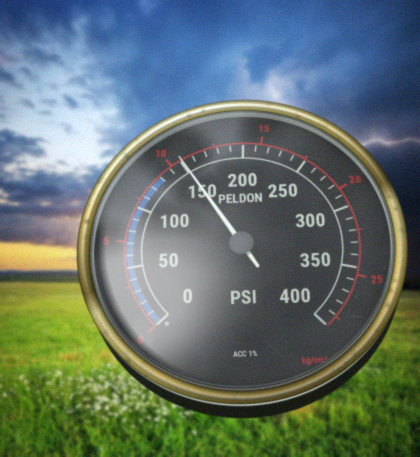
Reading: 150psi
